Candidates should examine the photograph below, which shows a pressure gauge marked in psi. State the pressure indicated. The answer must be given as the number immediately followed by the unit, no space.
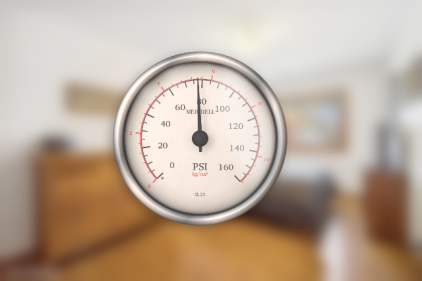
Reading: 77.5psi
